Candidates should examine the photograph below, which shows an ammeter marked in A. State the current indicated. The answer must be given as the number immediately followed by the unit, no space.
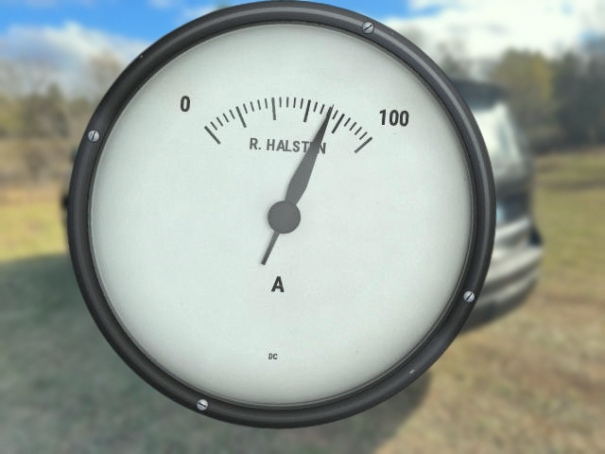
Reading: 72A
